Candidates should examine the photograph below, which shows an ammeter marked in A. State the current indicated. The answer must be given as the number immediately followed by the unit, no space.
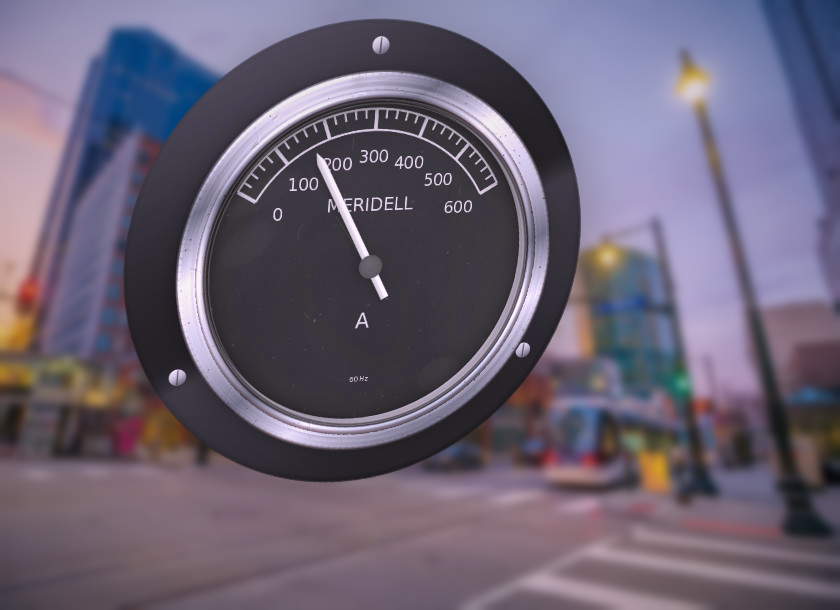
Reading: 160A
